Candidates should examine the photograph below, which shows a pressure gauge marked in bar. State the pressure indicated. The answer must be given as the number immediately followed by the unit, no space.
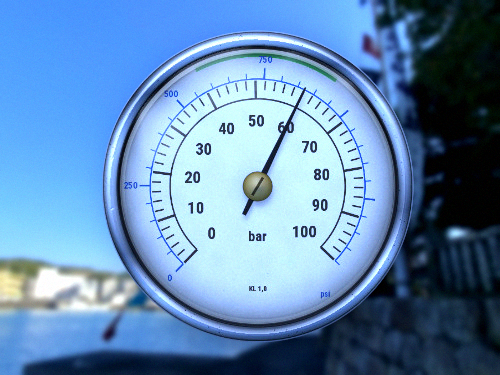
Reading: 60bar
